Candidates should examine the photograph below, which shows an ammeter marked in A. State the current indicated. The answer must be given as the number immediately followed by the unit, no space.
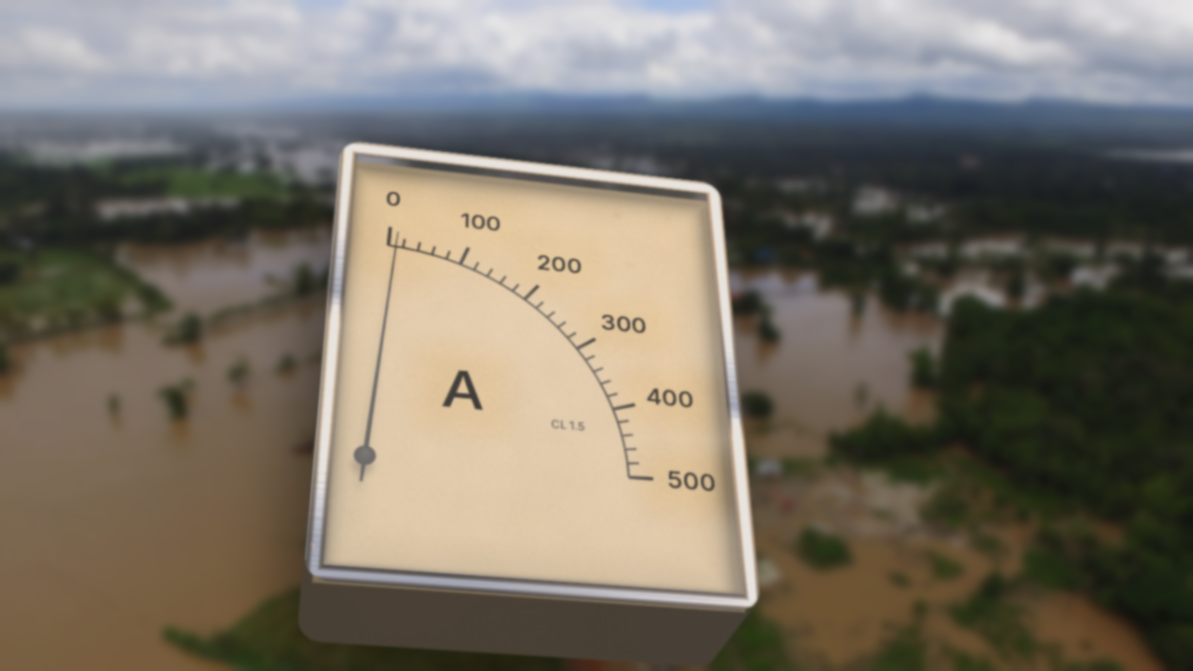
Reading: 10A
